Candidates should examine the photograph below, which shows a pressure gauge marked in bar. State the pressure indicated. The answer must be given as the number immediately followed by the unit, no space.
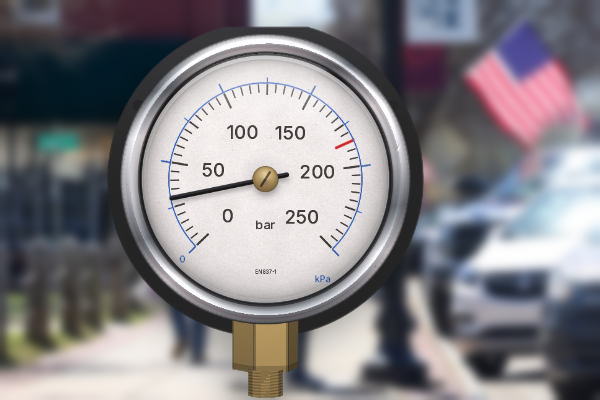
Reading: 30bar
